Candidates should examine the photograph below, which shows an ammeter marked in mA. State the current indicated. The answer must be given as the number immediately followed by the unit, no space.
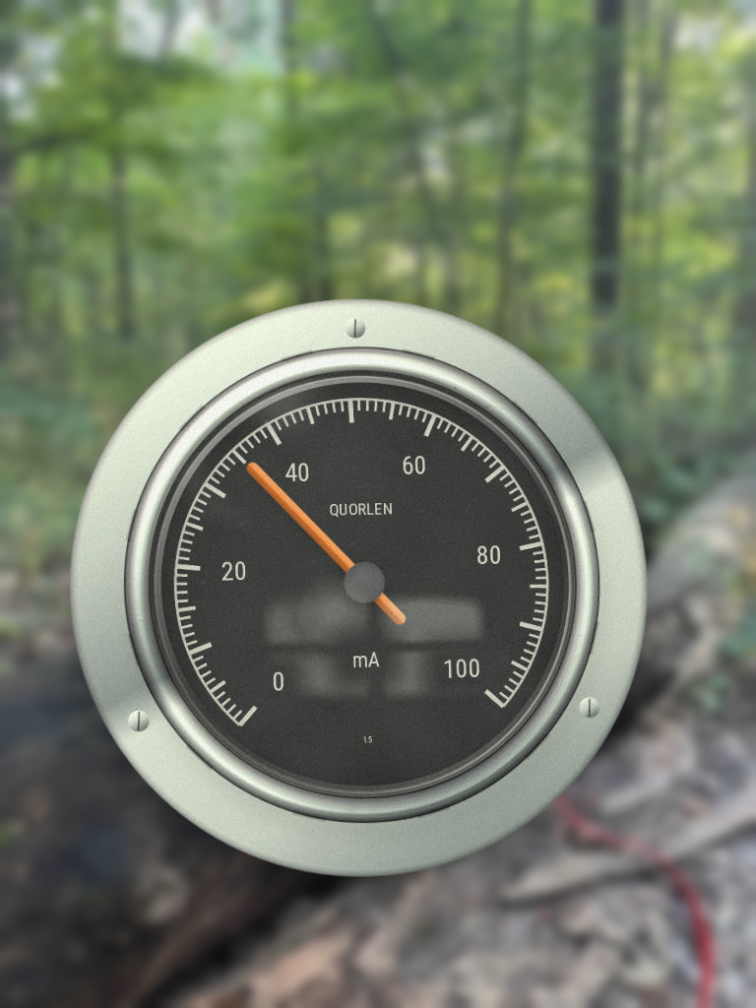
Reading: 35mA
